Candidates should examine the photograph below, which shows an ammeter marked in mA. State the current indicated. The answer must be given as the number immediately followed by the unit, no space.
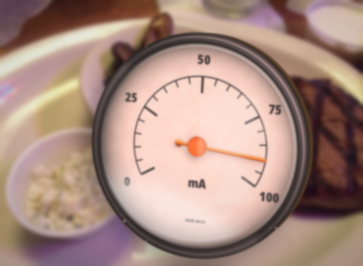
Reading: 90mA
